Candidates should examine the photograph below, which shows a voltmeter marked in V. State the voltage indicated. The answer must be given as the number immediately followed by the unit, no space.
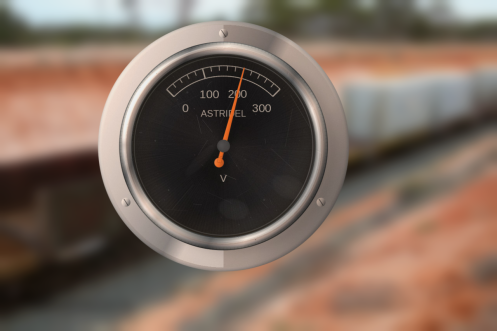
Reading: 200V
